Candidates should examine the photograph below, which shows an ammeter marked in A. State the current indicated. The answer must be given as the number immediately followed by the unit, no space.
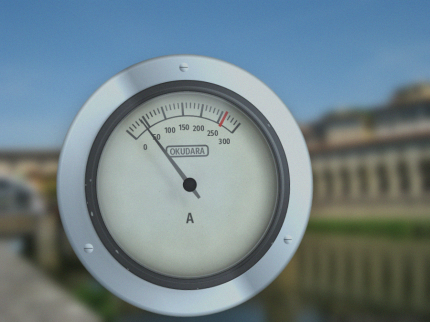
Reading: 40A
